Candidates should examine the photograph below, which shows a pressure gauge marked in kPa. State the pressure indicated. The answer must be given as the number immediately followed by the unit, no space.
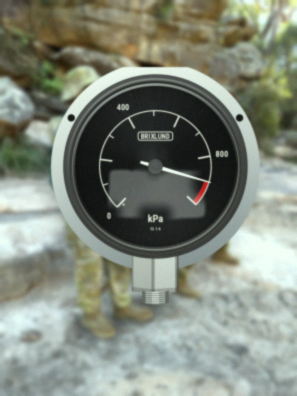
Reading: 900kPa
